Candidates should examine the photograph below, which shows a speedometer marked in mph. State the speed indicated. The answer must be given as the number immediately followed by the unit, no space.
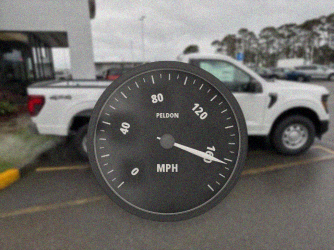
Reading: 162.5mph
